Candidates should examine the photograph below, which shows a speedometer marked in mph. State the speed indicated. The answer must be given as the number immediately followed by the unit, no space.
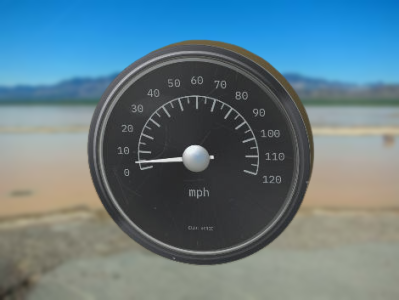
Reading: 5mph
